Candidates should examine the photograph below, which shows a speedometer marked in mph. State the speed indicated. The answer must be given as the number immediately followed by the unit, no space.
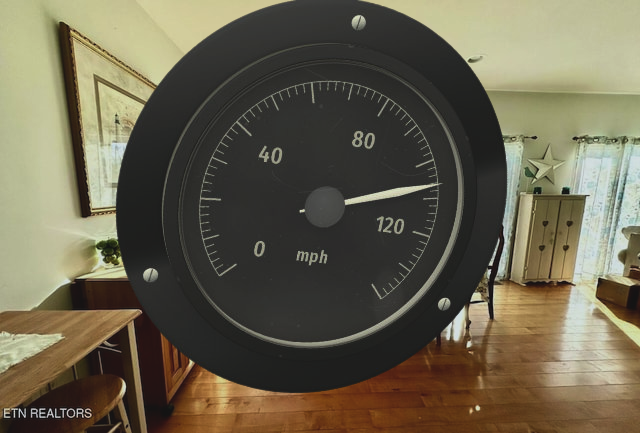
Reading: 106mph
